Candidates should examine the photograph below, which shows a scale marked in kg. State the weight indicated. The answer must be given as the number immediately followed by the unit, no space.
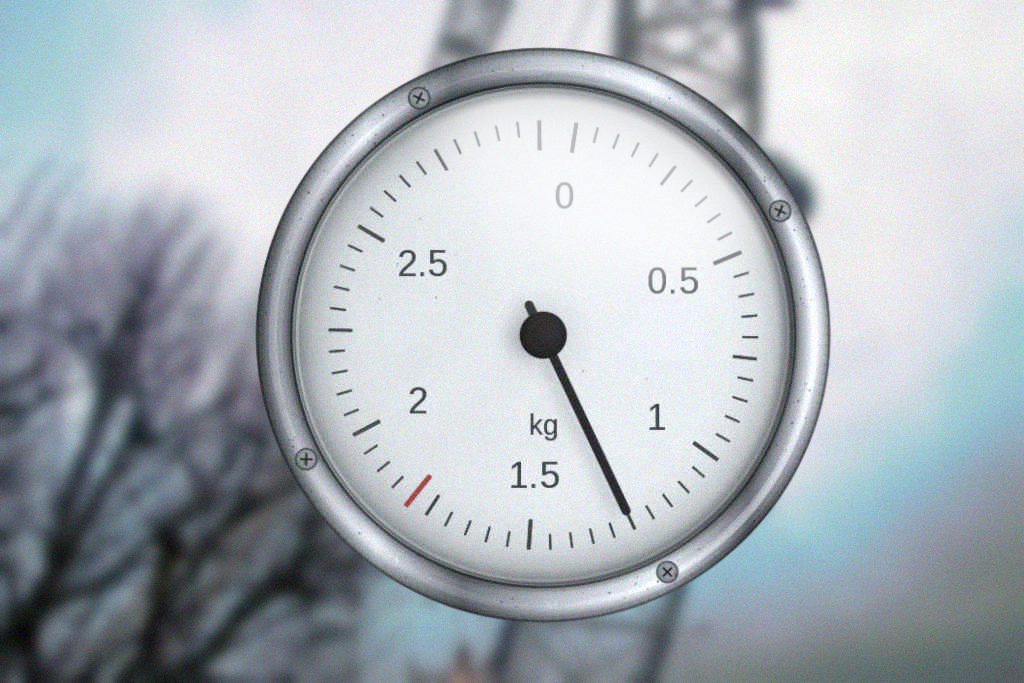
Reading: 1.25kg
